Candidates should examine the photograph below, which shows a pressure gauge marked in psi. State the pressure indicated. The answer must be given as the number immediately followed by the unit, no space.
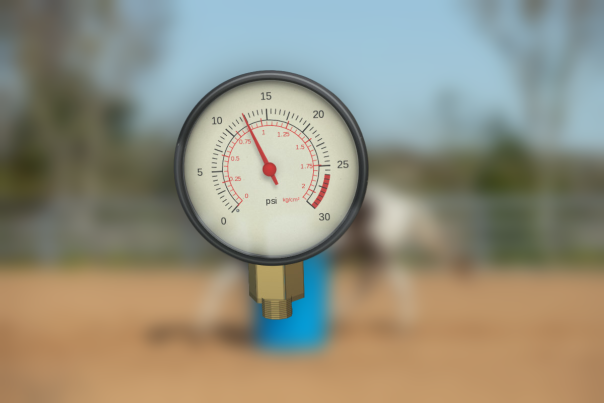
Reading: 12.5psi
